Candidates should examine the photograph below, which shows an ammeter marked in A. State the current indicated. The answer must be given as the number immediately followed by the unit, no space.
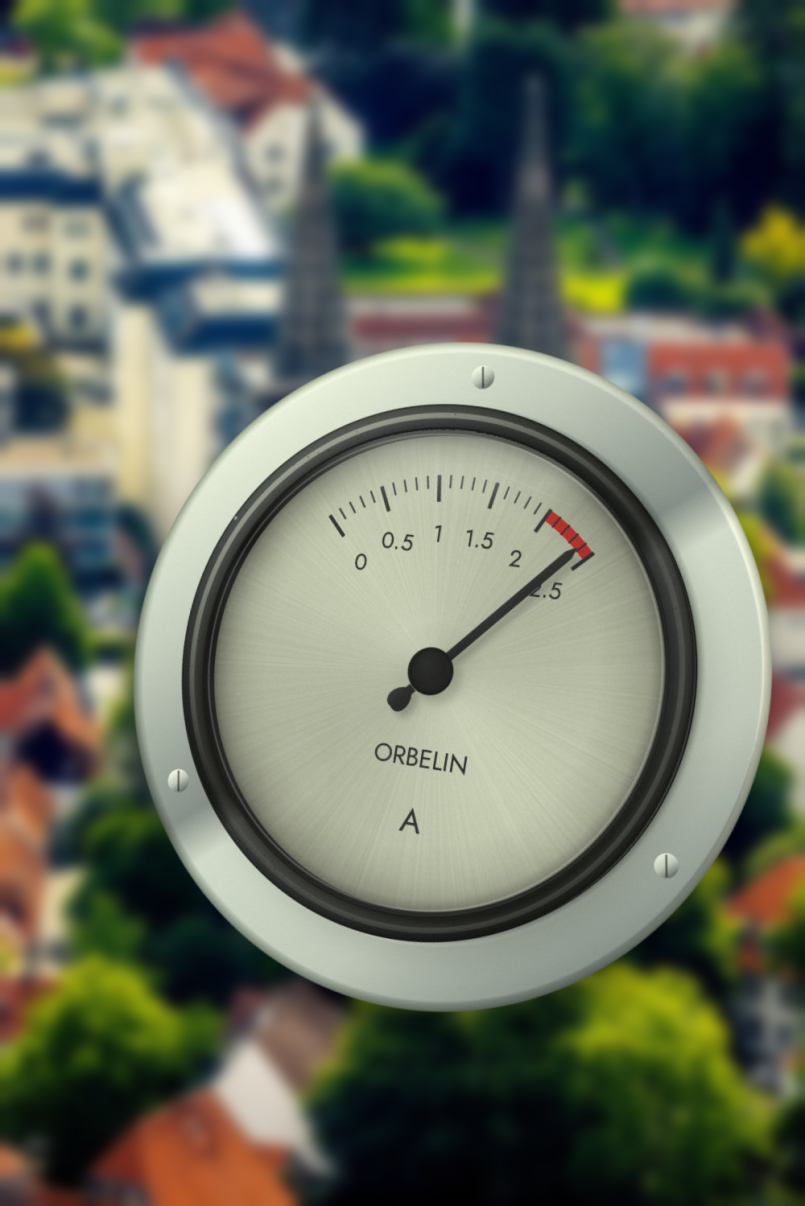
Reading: 2.4A
